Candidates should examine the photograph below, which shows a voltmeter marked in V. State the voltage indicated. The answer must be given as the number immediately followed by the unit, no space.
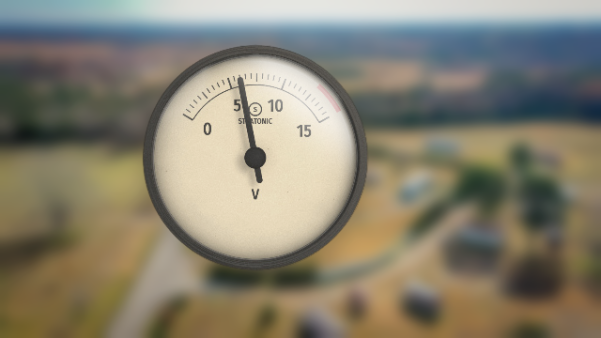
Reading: 6V
